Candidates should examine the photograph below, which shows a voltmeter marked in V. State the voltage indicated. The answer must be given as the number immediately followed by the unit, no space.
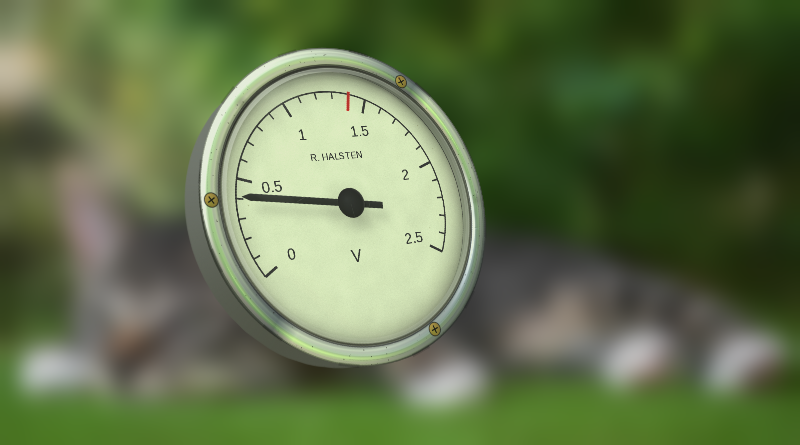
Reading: 0.4V
